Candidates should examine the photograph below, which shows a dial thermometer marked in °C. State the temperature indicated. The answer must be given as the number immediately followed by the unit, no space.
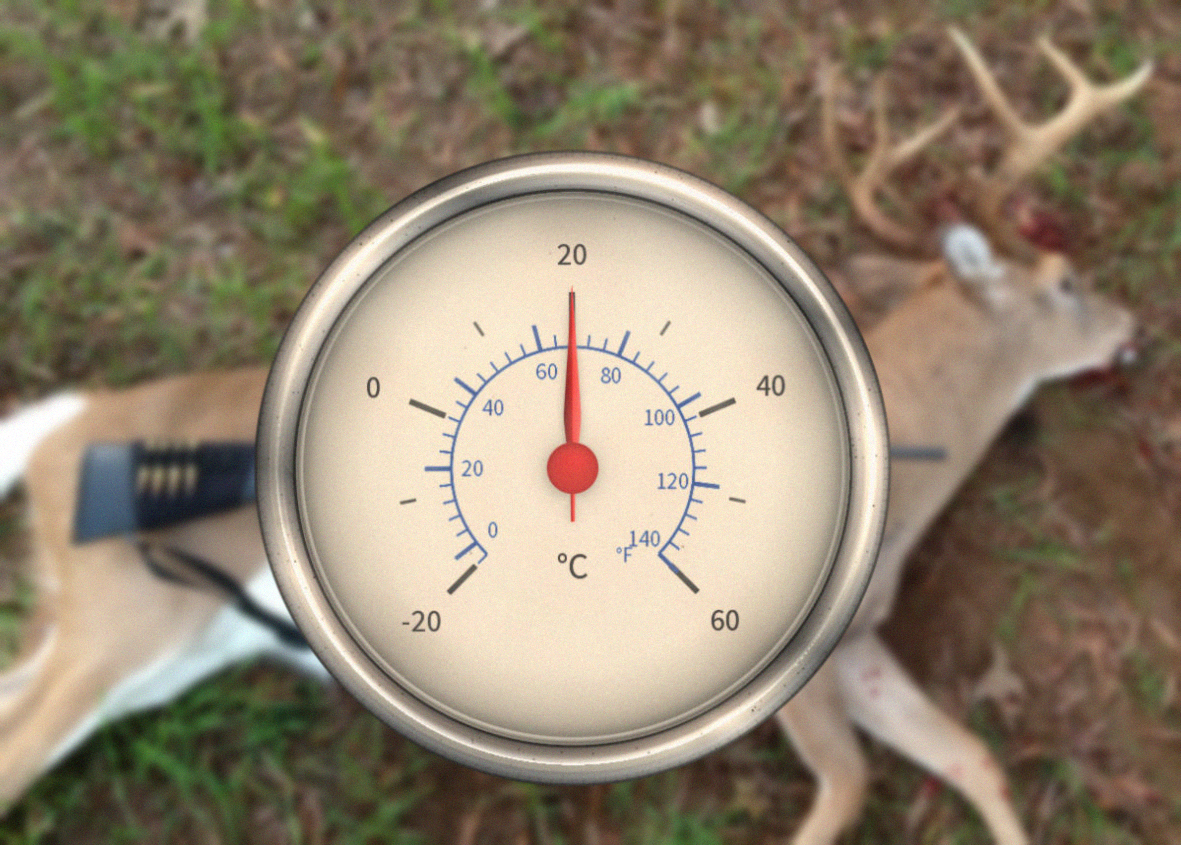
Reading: 20°C
